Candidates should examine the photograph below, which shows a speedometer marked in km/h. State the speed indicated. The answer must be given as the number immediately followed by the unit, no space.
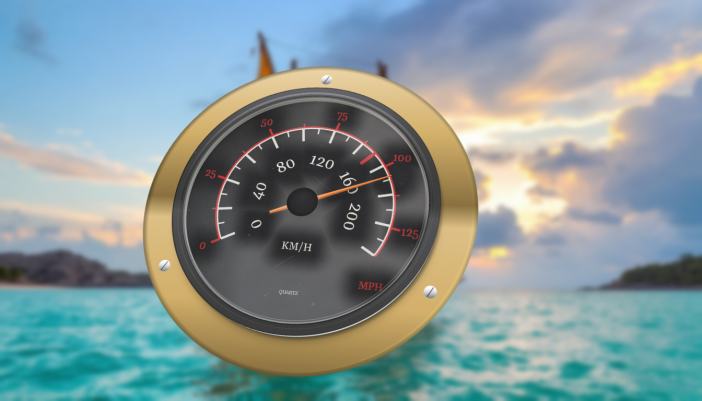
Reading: 170km/h
